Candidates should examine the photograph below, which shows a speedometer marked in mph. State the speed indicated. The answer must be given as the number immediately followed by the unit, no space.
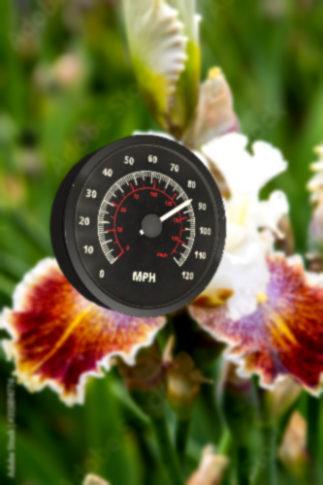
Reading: 85mph
